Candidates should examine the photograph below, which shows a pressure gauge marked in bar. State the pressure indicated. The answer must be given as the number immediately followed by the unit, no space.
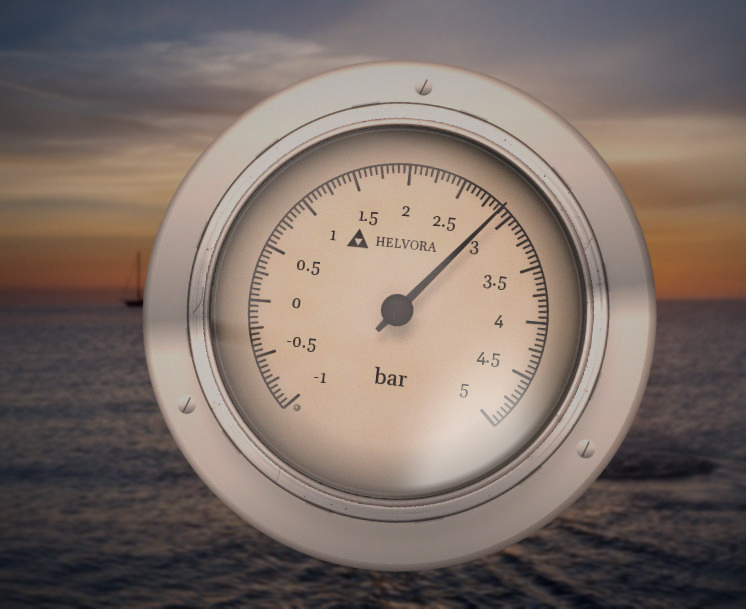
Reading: 2.9bar
